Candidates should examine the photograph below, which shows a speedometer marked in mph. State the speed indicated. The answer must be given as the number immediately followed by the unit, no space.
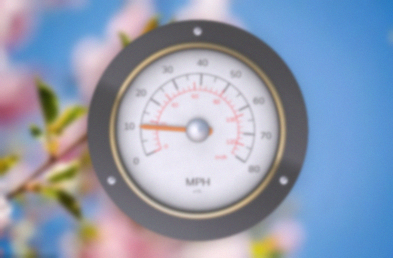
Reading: 10mph
